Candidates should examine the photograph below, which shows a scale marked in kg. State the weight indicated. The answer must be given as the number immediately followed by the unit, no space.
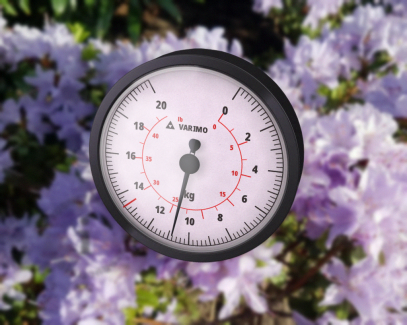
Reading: 10.8kg
